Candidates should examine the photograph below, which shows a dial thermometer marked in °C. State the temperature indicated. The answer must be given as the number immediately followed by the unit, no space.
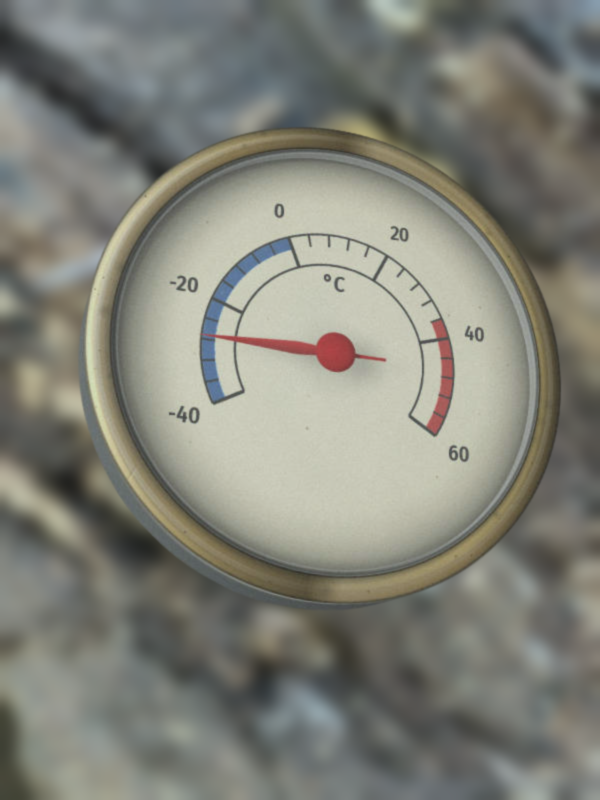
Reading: -28°C
